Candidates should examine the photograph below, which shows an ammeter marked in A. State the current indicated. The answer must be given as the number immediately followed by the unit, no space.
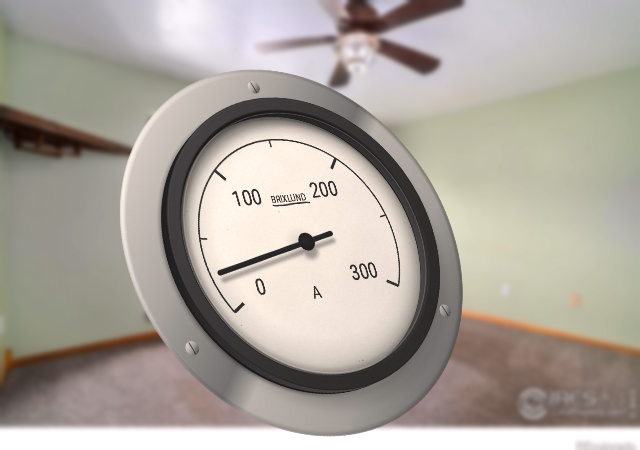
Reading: 25A
